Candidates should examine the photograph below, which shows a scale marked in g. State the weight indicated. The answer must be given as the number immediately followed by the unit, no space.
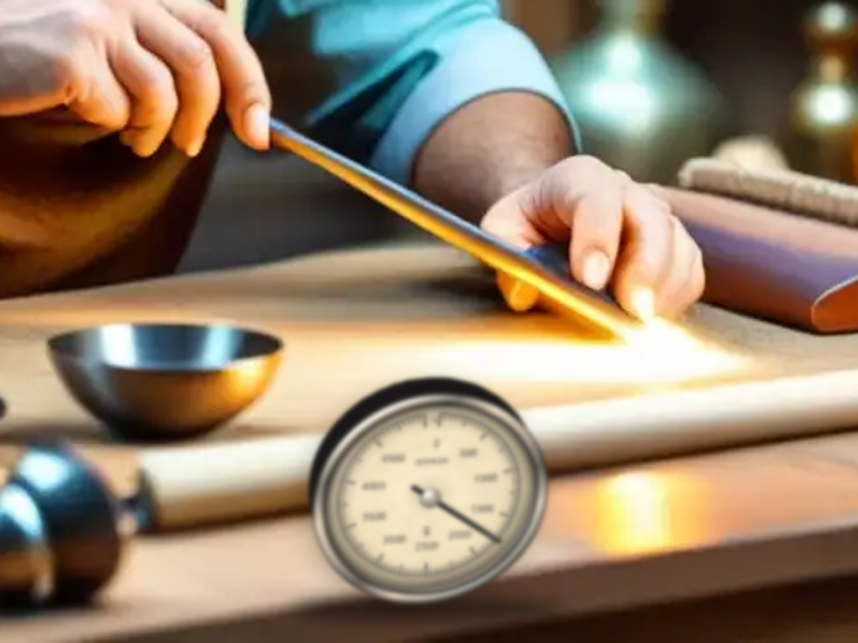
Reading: 1750g
